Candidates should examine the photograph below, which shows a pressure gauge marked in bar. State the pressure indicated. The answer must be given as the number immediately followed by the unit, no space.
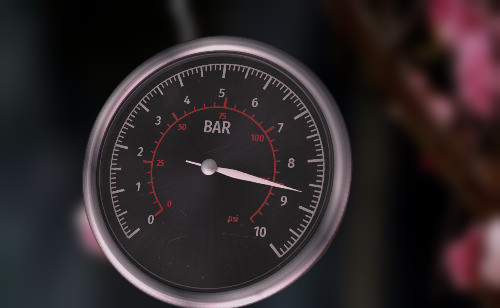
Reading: 8.7bar
